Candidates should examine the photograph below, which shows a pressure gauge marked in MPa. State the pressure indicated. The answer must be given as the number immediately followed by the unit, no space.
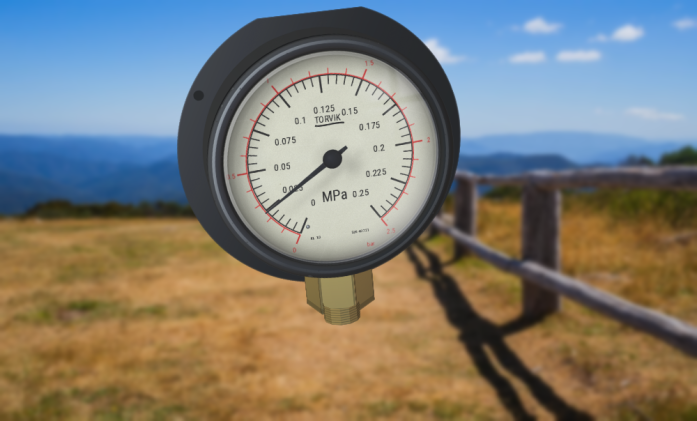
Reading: 0.025MPa
